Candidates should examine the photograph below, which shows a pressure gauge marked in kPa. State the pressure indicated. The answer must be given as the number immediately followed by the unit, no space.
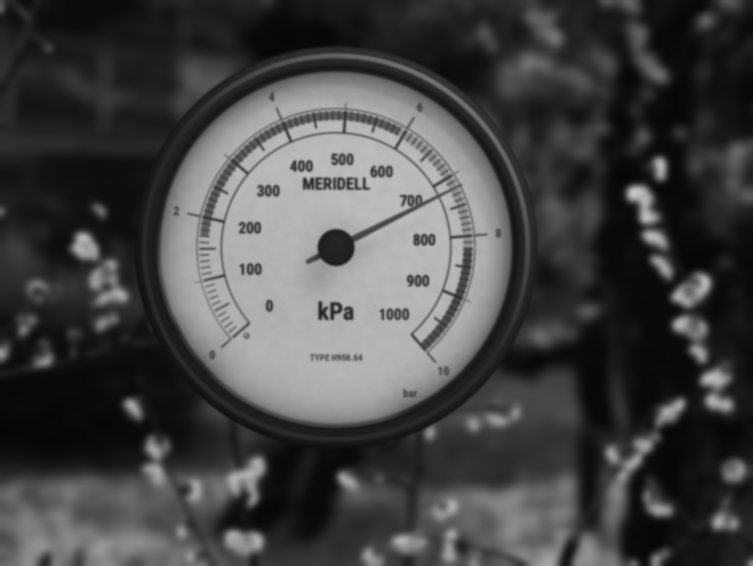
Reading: 720kPa
